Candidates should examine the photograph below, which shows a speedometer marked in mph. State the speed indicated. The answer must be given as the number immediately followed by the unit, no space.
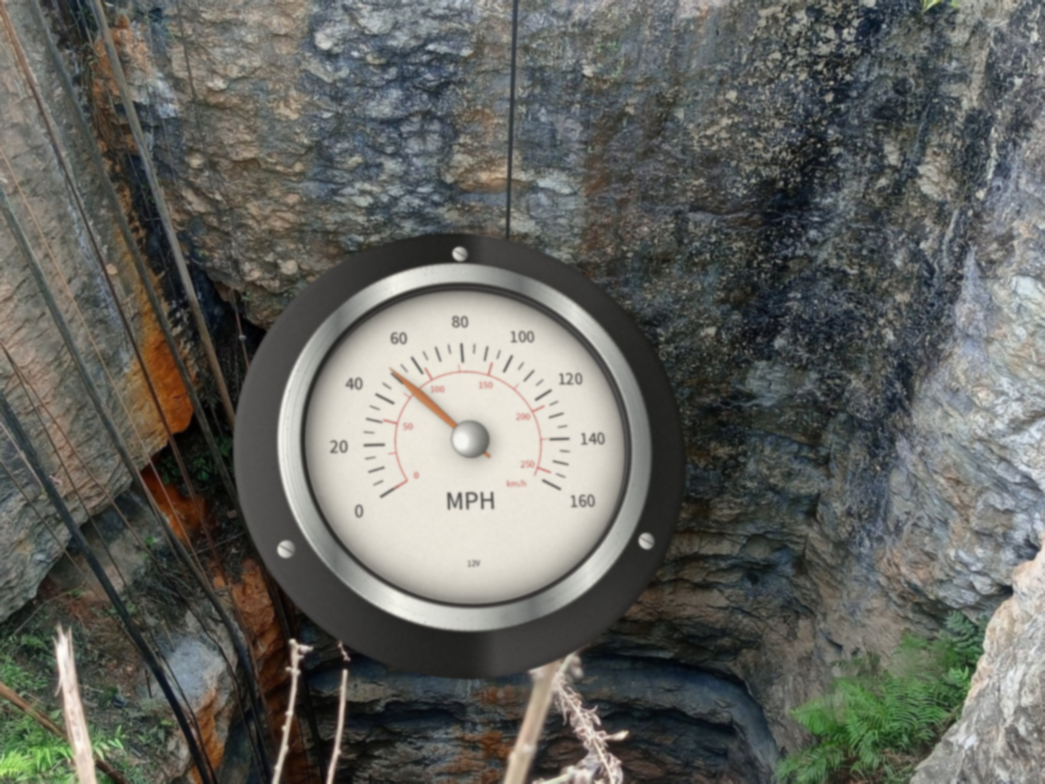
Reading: 50mph
